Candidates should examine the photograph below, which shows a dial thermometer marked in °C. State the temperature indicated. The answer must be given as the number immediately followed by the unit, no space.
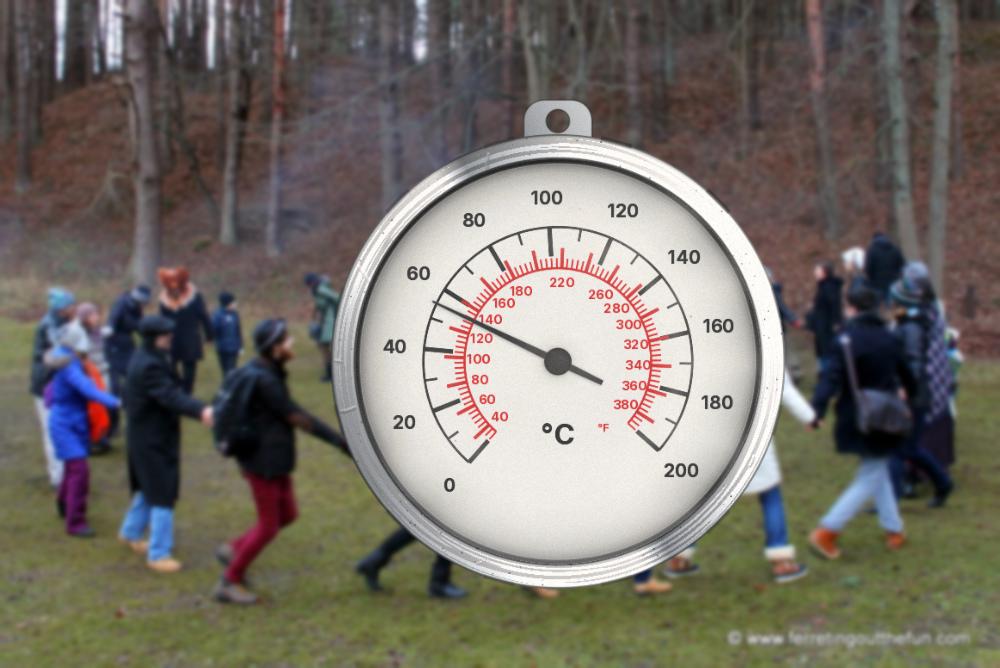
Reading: 55°C
